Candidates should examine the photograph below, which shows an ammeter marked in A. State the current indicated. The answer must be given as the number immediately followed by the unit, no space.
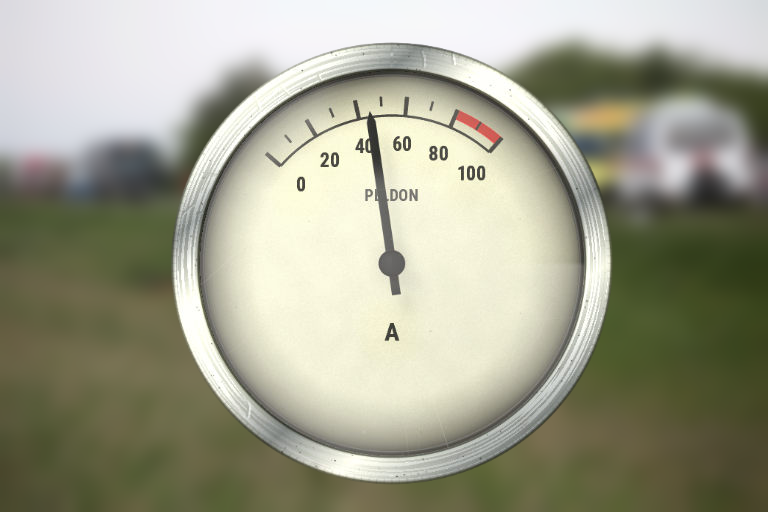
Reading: 45A
